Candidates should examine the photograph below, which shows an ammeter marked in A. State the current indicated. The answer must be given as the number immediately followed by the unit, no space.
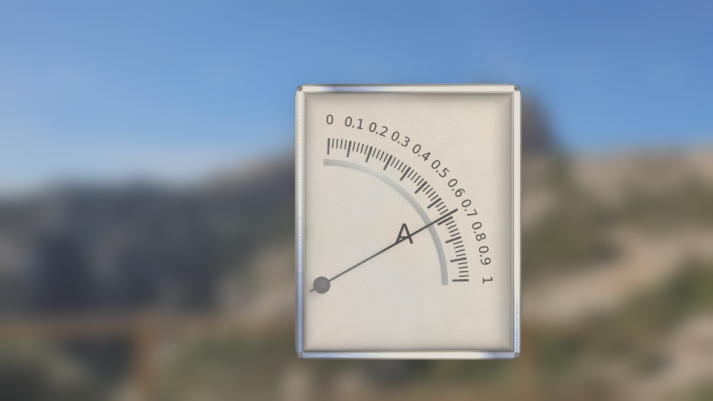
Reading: 0.68A
